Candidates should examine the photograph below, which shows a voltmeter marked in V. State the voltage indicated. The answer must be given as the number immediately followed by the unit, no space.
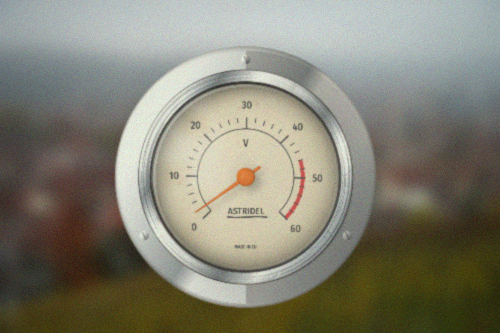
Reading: 2V
